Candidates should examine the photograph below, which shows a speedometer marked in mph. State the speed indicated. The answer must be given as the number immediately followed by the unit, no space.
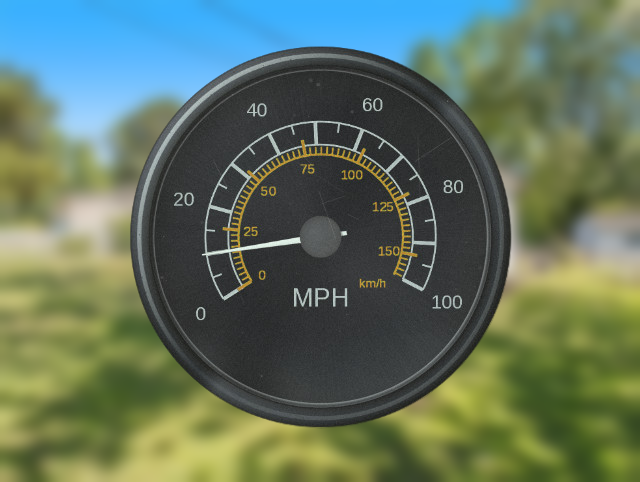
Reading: 10mph
